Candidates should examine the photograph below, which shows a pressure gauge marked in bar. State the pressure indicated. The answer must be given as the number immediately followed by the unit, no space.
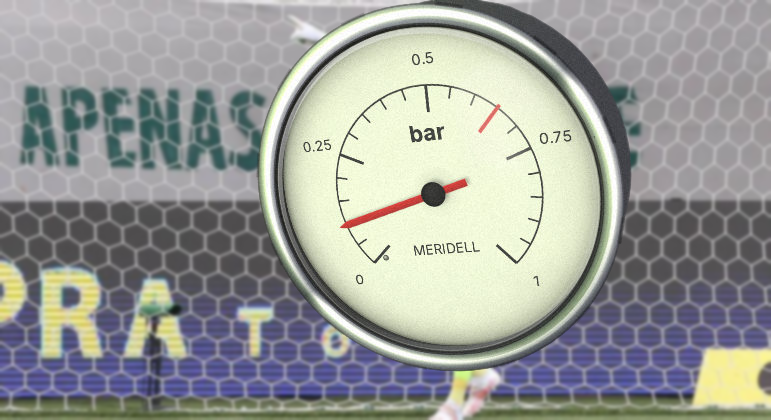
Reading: 0.1bar
